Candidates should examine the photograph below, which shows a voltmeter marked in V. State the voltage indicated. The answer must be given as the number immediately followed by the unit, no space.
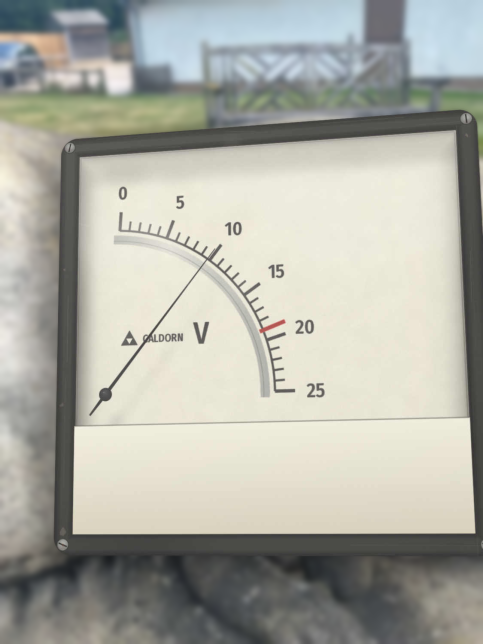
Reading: 10V
